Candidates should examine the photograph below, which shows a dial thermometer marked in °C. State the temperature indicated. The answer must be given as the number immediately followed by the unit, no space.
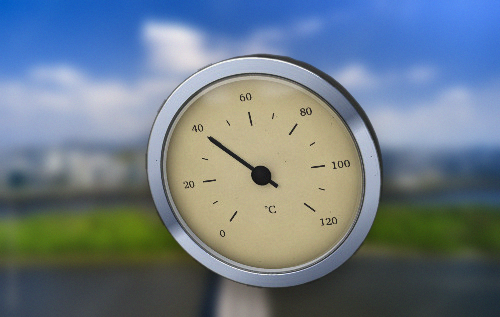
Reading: 40°C
